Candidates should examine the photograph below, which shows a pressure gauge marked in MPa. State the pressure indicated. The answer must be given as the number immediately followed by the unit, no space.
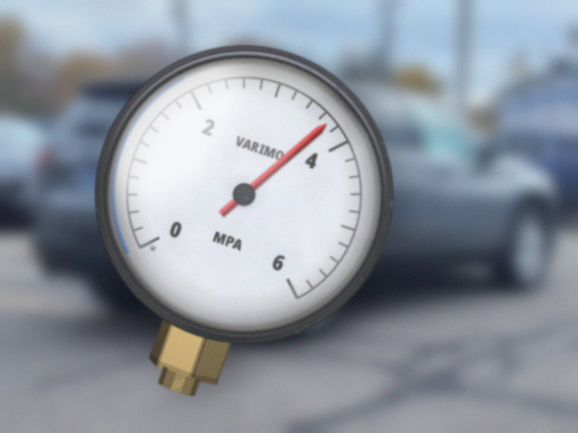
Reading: 3.7MPa
